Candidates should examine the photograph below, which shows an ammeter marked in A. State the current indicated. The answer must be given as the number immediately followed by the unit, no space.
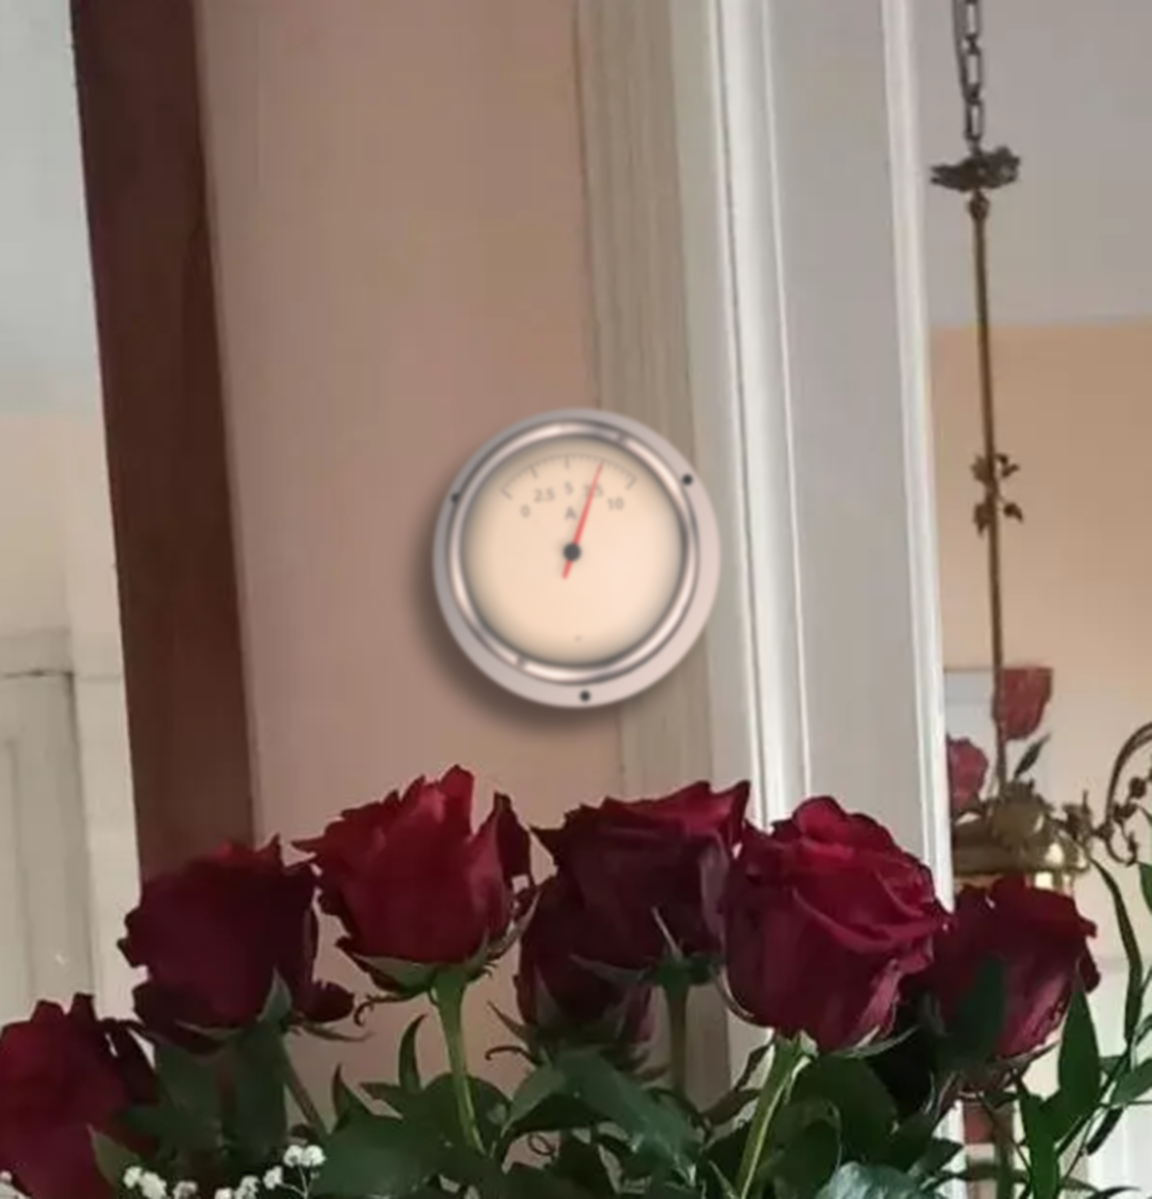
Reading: 7.5A
